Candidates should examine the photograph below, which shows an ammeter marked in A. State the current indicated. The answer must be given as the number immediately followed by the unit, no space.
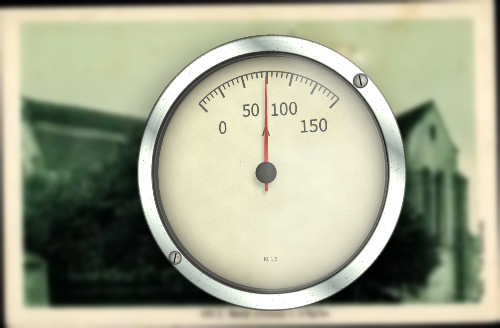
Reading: 75A
